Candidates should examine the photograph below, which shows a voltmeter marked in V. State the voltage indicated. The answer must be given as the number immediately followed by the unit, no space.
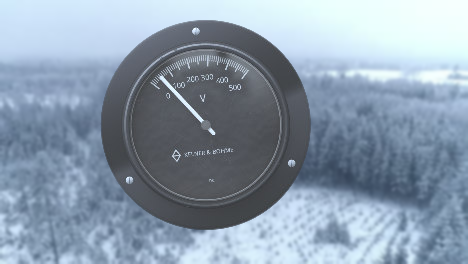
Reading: 50V
